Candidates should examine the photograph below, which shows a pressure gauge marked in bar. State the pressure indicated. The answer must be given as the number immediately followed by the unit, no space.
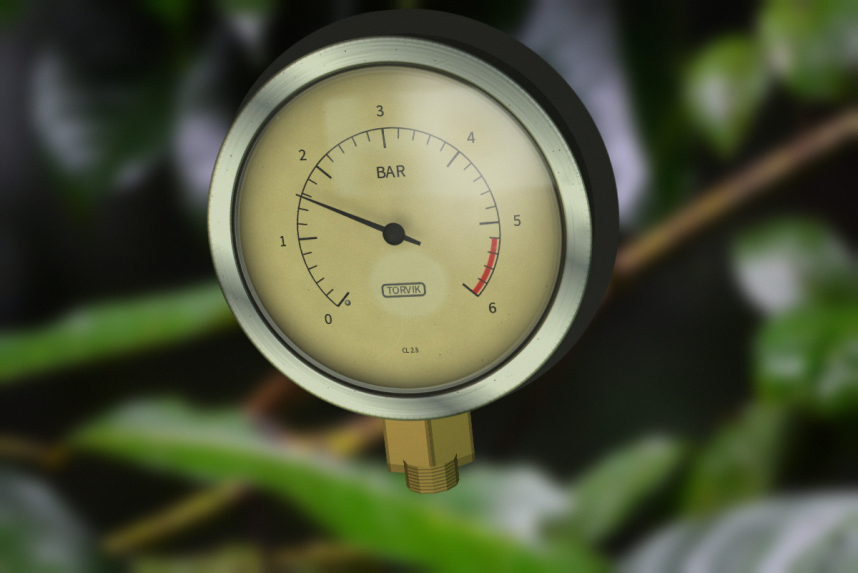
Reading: 1.6bar
